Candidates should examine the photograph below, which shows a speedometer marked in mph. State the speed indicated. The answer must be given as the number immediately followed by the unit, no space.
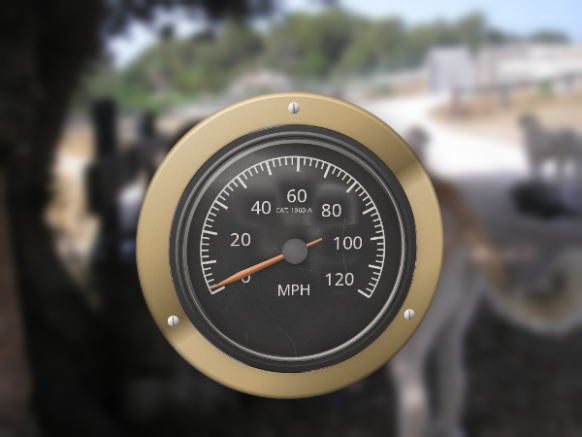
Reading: 2mph
